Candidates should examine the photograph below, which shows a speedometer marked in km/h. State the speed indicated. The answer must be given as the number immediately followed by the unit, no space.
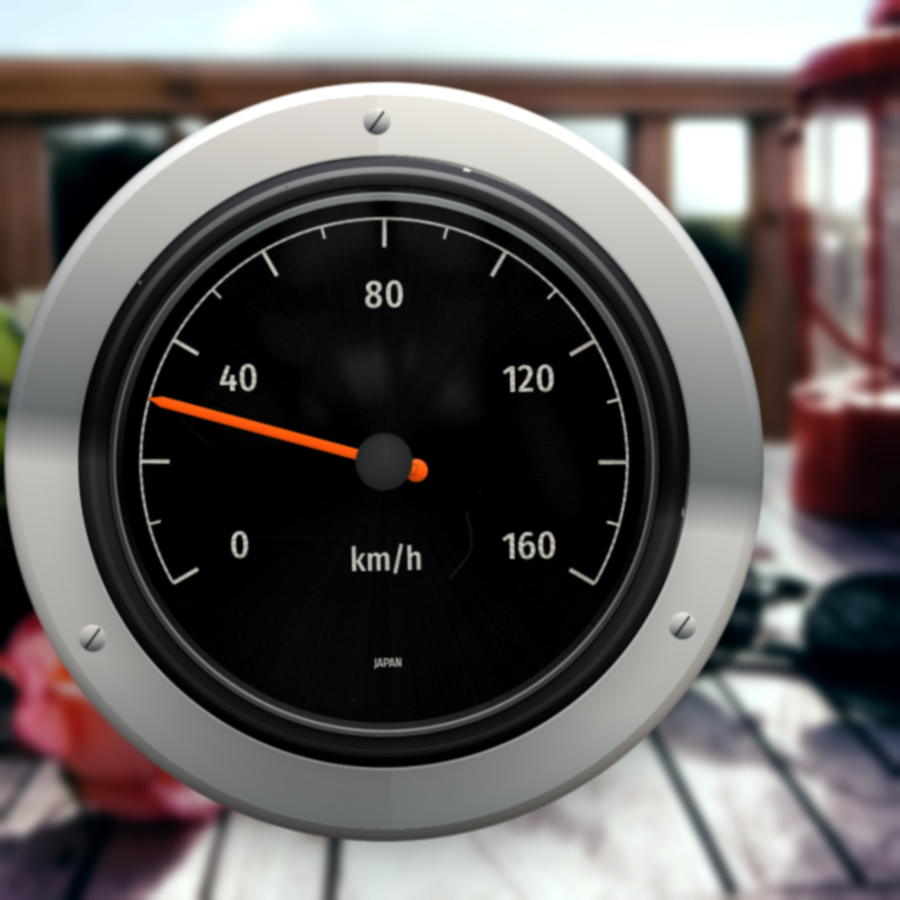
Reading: 30km/h
